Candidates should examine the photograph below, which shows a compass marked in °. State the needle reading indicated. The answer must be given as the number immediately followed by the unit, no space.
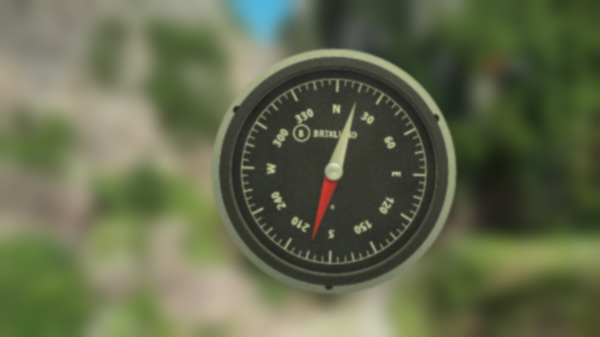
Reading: 195°
